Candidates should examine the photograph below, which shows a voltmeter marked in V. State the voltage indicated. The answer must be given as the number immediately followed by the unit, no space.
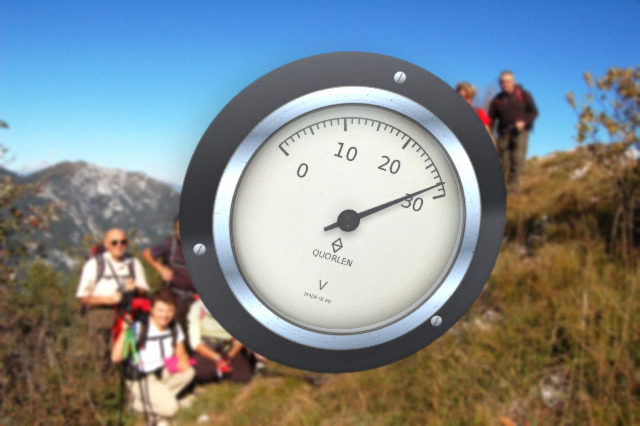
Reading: 28V
